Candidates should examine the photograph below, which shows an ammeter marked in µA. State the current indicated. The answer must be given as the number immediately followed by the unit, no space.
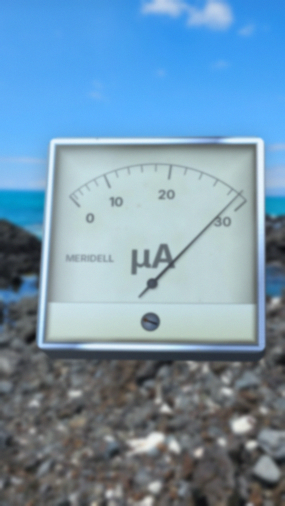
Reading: 29µA
